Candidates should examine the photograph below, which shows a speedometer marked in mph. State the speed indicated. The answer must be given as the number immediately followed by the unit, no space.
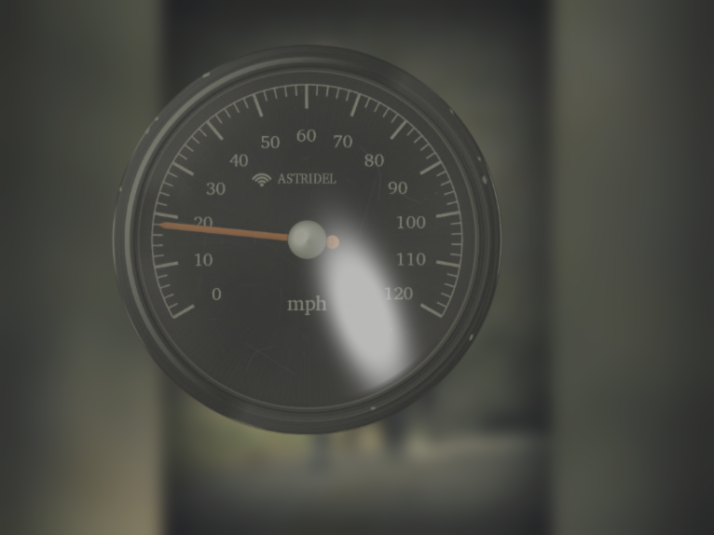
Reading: 18mph
